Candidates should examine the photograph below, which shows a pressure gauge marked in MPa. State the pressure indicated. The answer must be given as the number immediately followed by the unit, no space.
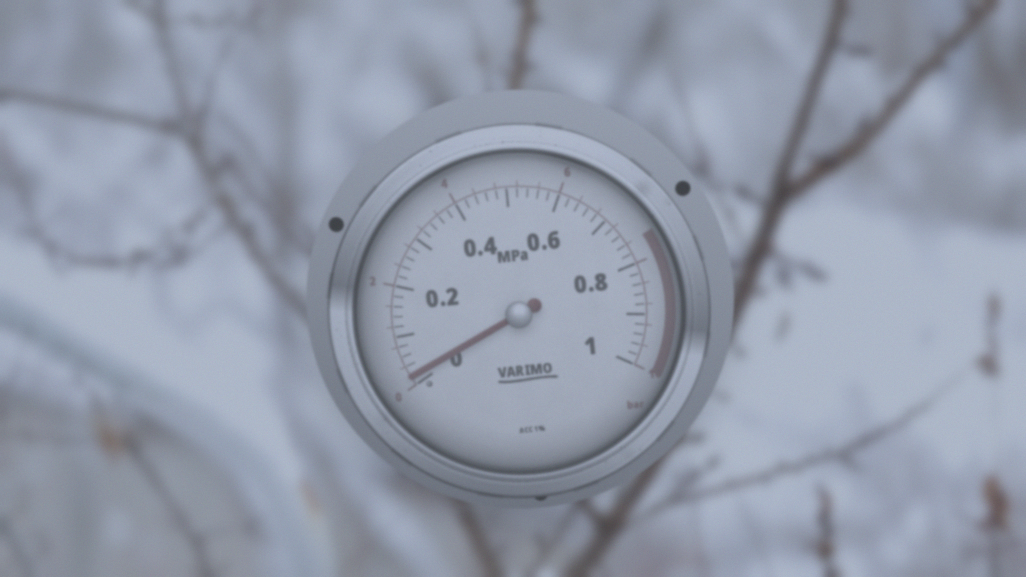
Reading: 0.02MPa
